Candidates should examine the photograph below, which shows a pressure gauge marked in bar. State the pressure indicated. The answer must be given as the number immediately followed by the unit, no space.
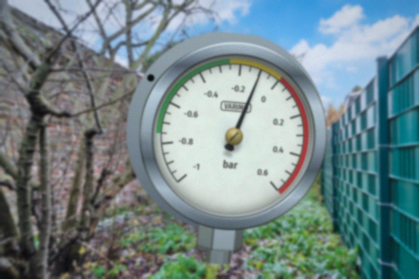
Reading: -0.1bar
